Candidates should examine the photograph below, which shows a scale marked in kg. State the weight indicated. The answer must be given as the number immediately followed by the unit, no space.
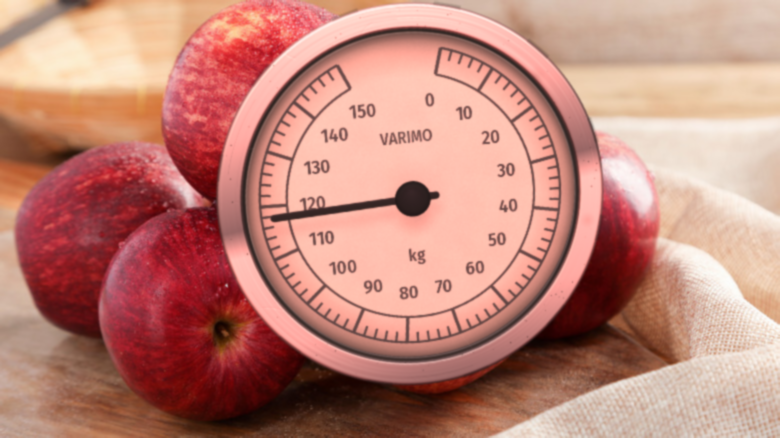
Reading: 118kg
